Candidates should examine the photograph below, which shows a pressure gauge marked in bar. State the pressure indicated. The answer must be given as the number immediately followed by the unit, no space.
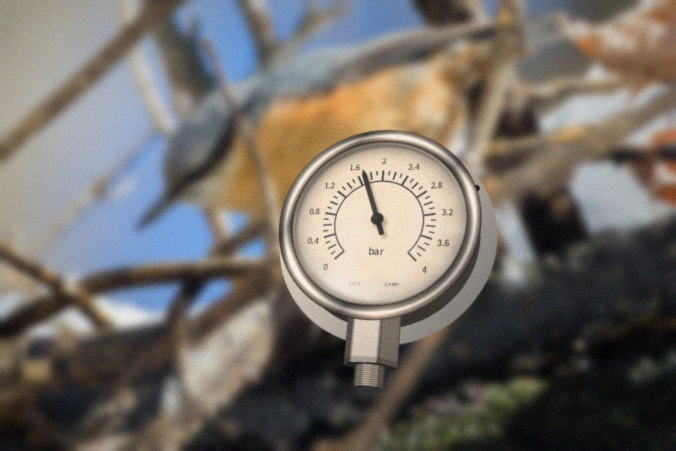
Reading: 1.7bar
